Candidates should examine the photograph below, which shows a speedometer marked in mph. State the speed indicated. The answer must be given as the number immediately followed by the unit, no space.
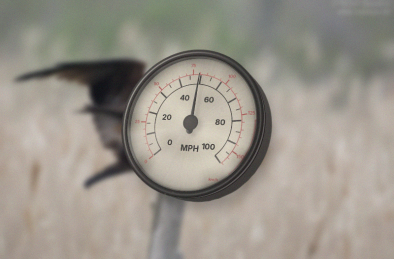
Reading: 50mph
